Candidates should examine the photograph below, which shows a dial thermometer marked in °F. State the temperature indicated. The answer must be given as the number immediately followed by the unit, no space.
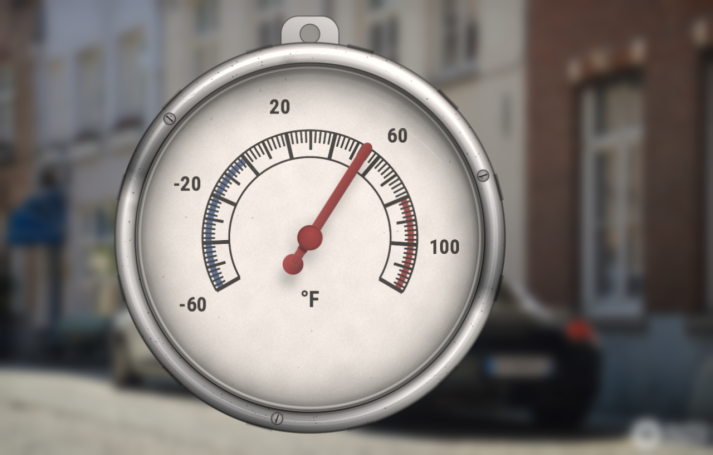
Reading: 54°F
